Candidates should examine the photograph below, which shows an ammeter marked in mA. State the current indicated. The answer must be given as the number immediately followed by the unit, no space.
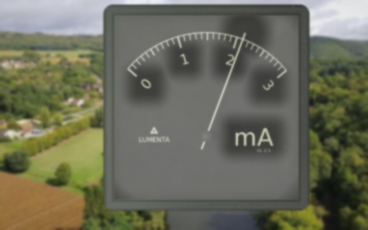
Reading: 2.1mA
